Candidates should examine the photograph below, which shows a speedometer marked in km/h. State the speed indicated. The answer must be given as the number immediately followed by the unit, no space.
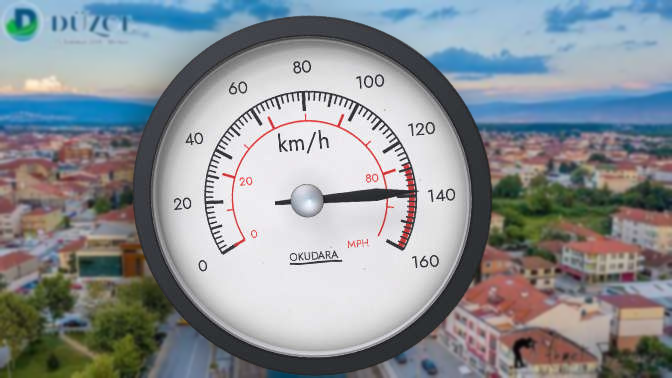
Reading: 138km/h
